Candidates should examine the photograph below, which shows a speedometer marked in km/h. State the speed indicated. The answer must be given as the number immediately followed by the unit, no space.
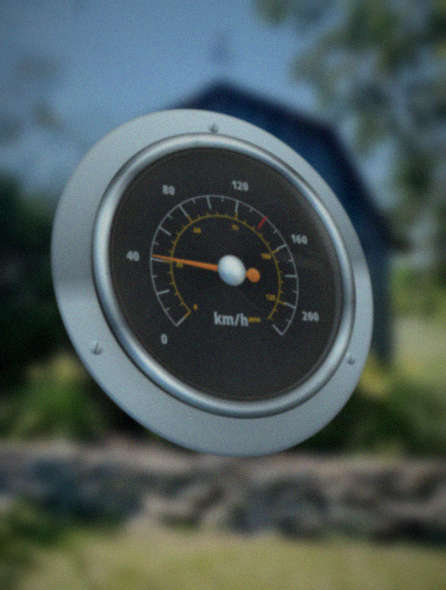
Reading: 40km/h
